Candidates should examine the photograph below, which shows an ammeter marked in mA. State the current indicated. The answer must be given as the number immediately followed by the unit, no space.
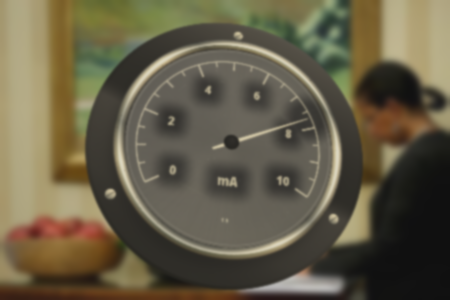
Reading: 7.75mA
